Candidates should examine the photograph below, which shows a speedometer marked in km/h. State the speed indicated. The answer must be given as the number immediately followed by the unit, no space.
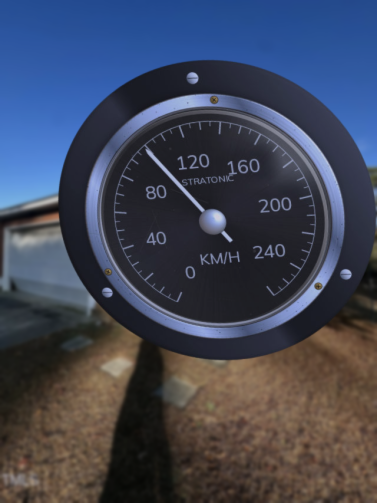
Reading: 100km/h
